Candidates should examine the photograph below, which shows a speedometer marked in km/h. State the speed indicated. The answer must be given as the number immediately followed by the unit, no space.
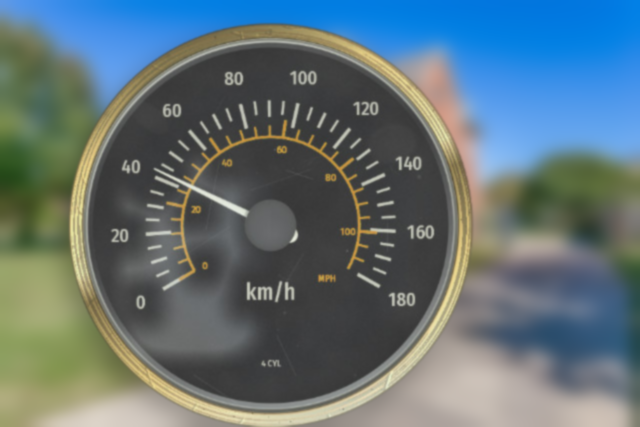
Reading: 42.5km/h
